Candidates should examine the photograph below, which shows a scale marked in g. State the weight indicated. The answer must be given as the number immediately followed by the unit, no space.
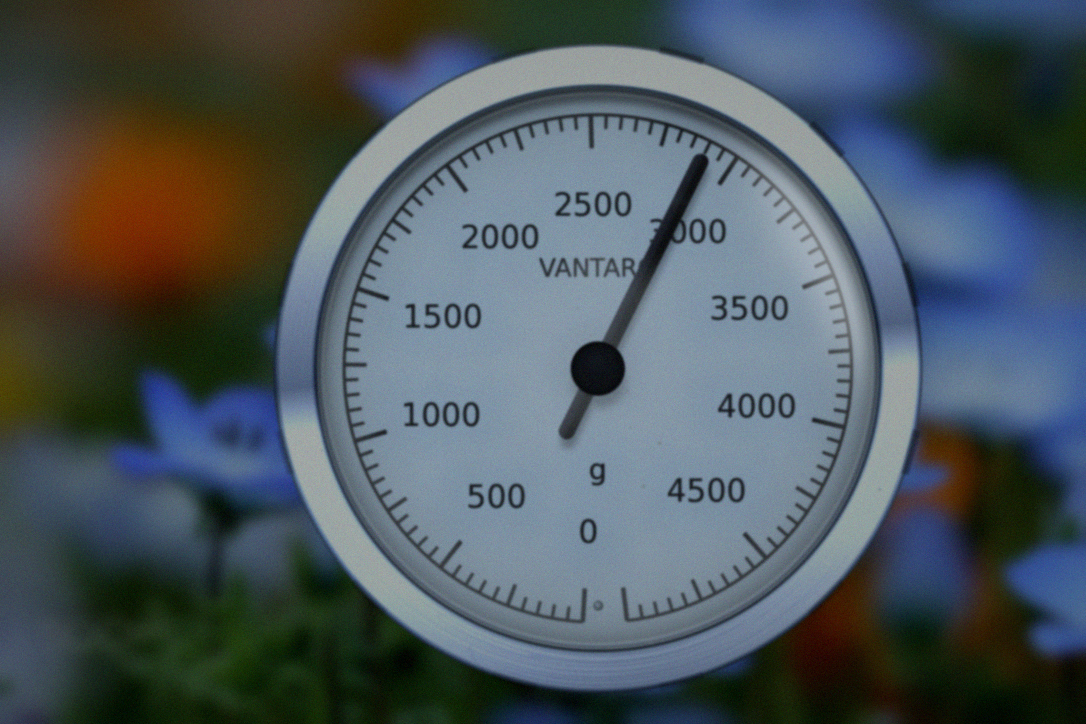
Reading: 2900g
